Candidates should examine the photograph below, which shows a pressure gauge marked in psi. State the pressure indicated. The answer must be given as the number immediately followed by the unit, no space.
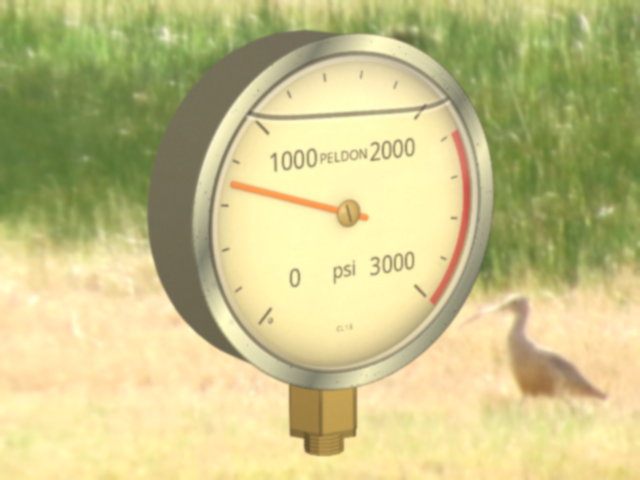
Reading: 700psi
